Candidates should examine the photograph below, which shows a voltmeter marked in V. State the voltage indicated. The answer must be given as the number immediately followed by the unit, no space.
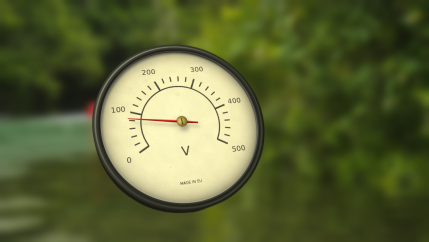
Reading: 80V
